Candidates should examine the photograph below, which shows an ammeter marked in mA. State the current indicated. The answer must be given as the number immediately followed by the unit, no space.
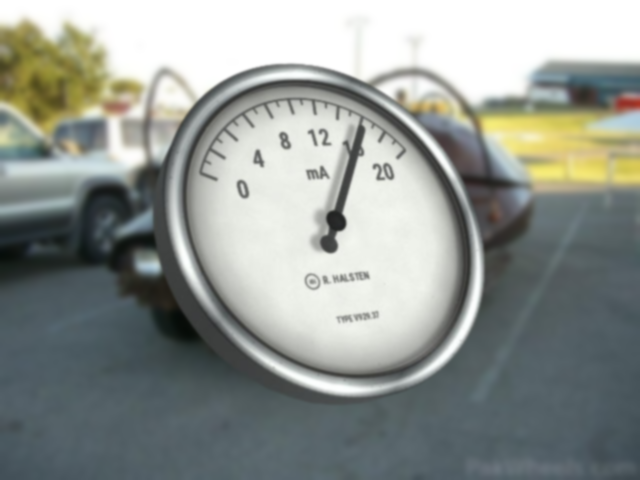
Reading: 16mA
